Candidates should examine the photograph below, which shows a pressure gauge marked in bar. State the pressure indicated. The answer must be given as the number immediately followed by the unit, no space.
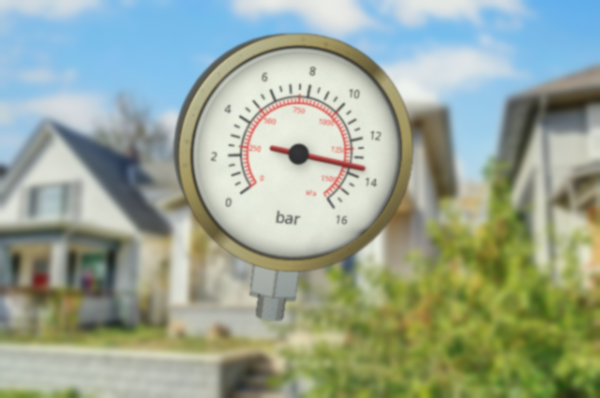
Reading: 13.5bar
